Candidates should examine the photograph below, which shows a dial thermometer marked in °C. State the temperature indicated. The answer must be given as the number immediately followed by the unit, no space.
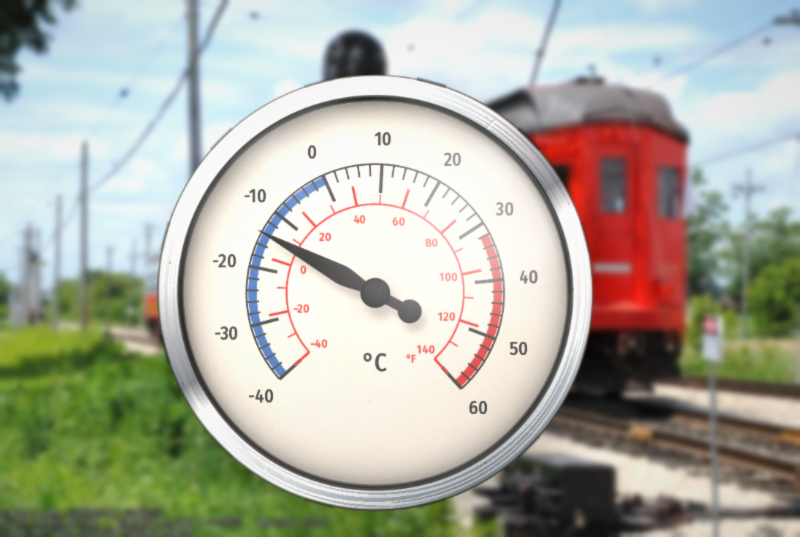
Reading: -14°C
